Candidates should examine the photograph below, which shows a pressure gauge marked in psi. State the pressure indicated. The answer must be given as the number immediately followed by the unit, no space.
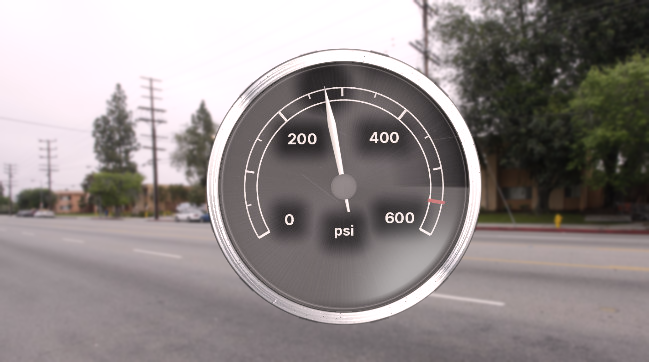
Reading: 275psi
